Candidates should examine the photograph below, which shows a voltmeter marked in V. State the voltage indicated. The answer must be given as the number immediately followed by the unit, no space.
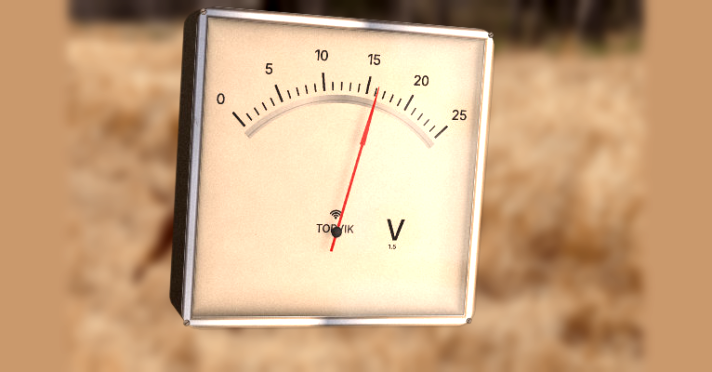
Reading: 16V
